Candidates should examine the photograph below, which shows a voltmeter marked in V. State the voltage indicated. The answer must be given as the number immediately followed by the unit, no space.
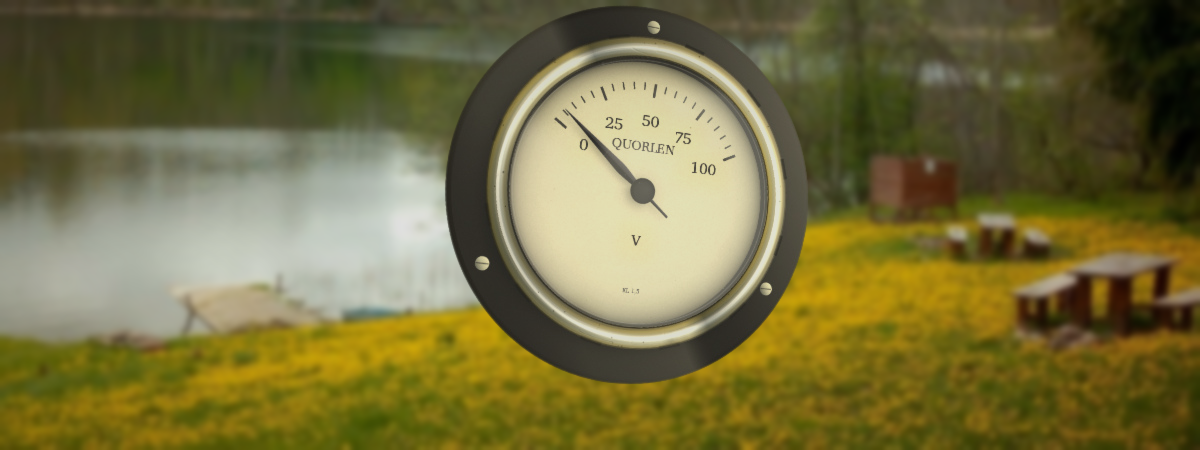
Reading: 5V
